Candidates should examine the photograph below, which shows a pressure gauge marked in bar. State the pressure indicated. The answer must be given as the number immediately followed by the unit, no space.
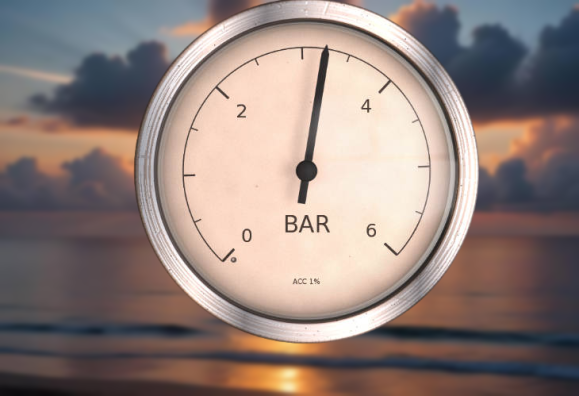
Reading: 3.25bar
